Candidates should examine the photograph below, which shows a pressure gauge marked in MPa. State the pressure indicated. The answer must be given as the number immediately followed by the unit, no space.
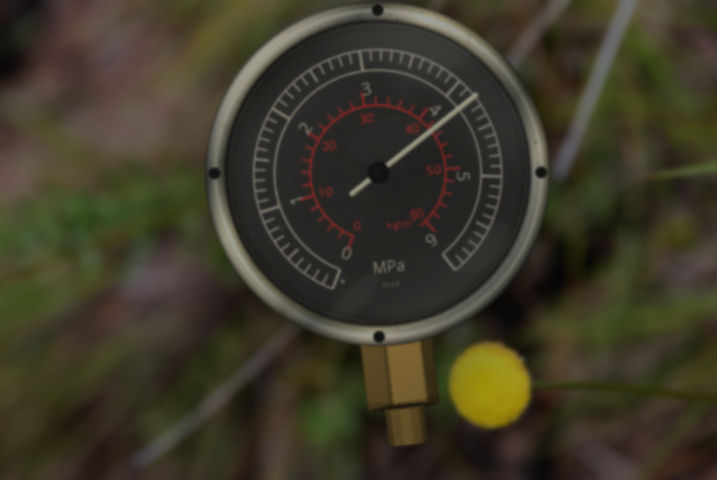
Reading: 4.2MPa
